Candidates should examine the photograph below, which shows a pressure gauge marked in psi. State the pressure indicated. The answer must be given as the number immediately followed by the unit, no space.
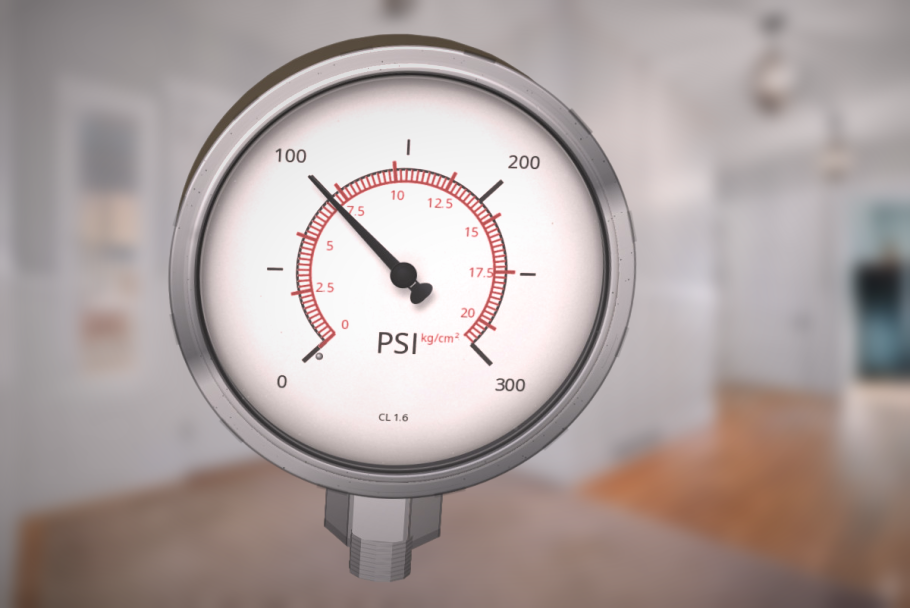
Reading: 100psi
